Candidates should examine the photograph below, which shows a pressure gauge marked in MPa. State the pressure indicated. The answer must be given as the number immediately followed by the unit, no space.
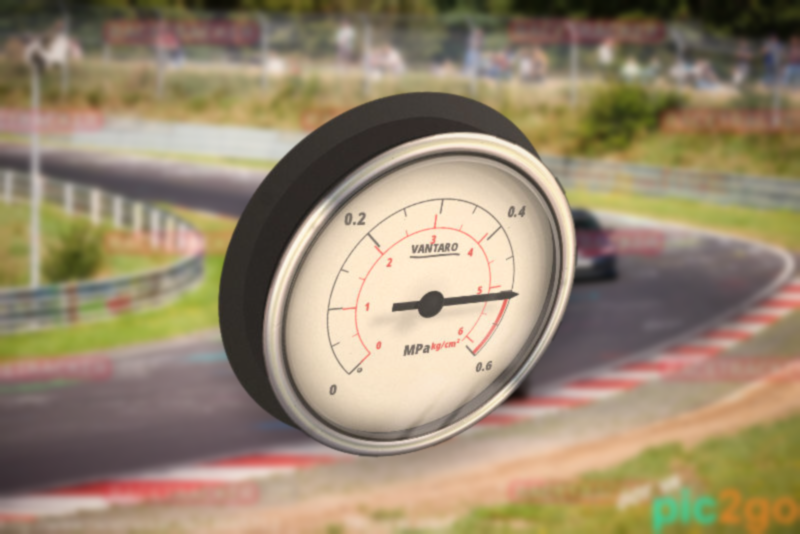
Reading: 0.5MPa
